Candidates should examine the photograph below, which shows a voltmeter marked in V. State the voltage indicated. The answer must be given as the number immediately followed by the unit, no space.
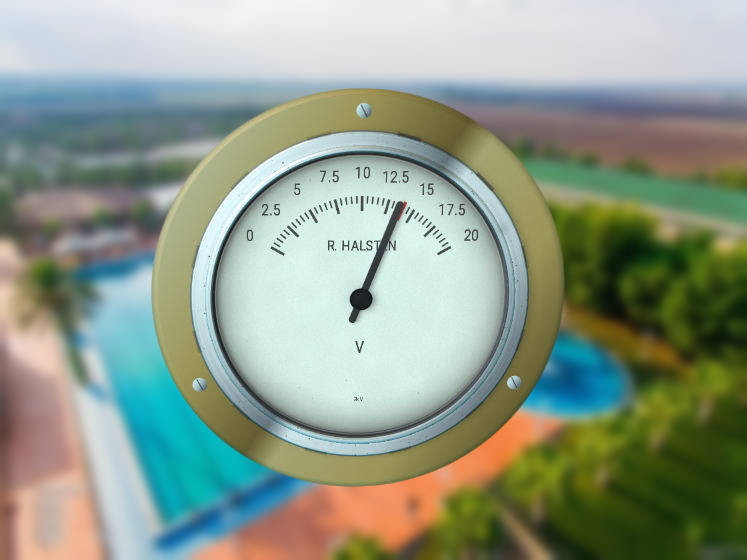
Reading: 13.5V
